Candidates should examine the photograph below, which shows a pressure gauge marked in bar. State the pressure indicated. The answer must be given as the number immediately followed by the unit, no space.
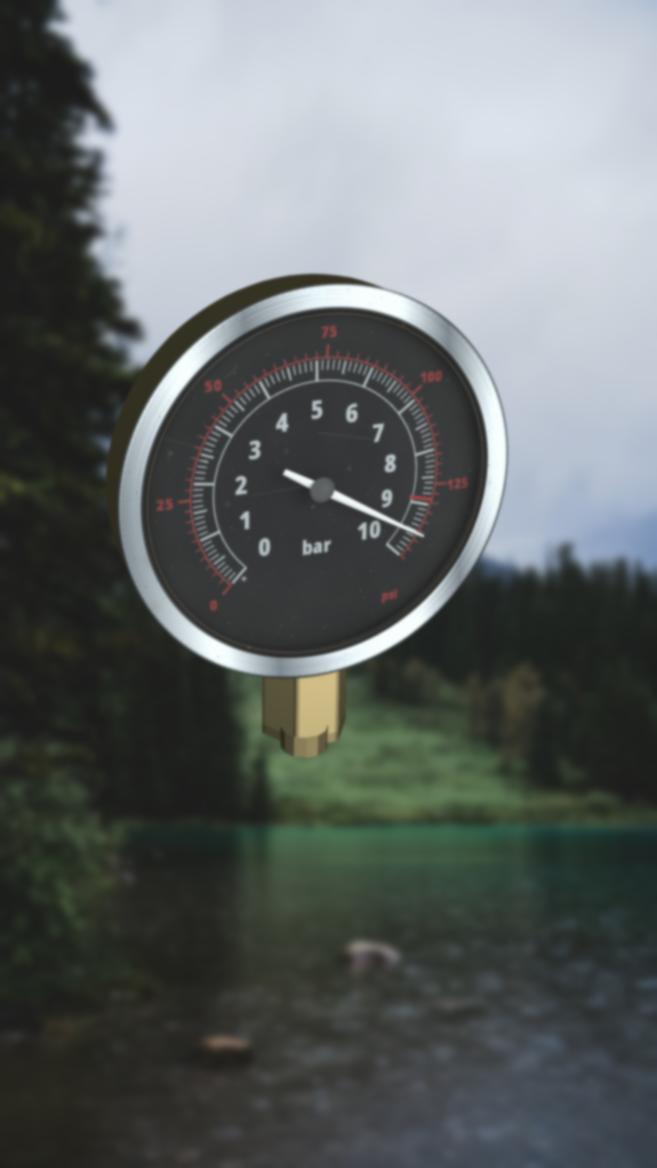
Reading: 9.5bar
